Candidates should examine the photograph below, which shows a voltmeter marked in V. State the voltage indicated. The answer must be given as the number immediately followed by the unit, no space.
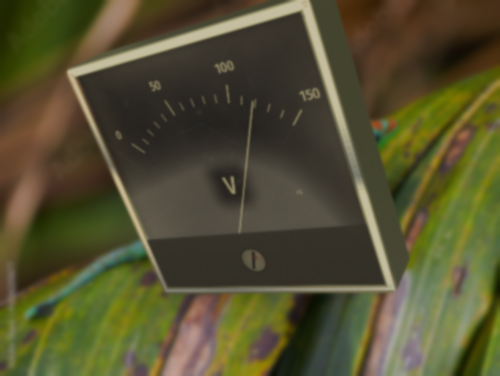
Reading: 120V
